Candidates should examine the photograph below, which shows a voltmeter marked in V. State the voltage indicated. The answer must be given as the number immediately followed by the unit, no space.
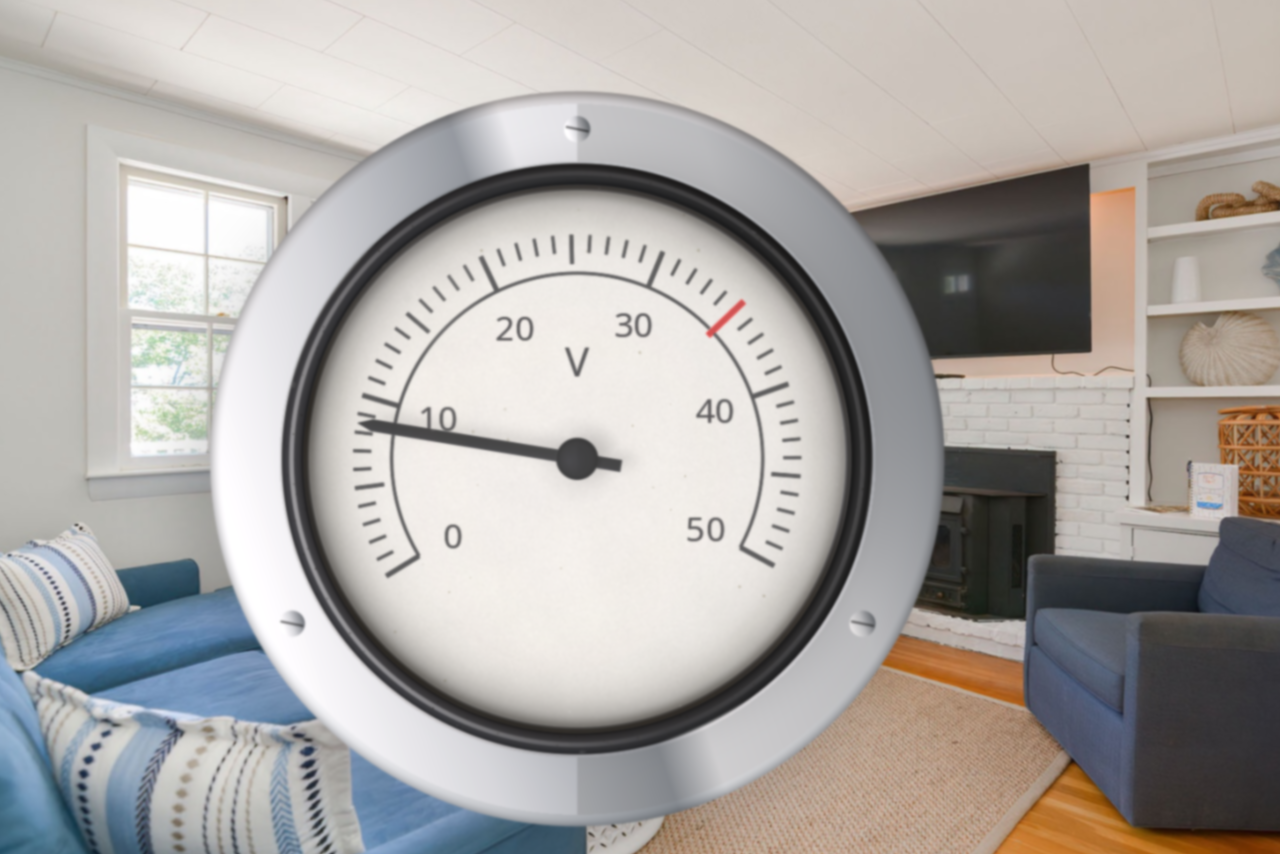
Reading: 8.5V
